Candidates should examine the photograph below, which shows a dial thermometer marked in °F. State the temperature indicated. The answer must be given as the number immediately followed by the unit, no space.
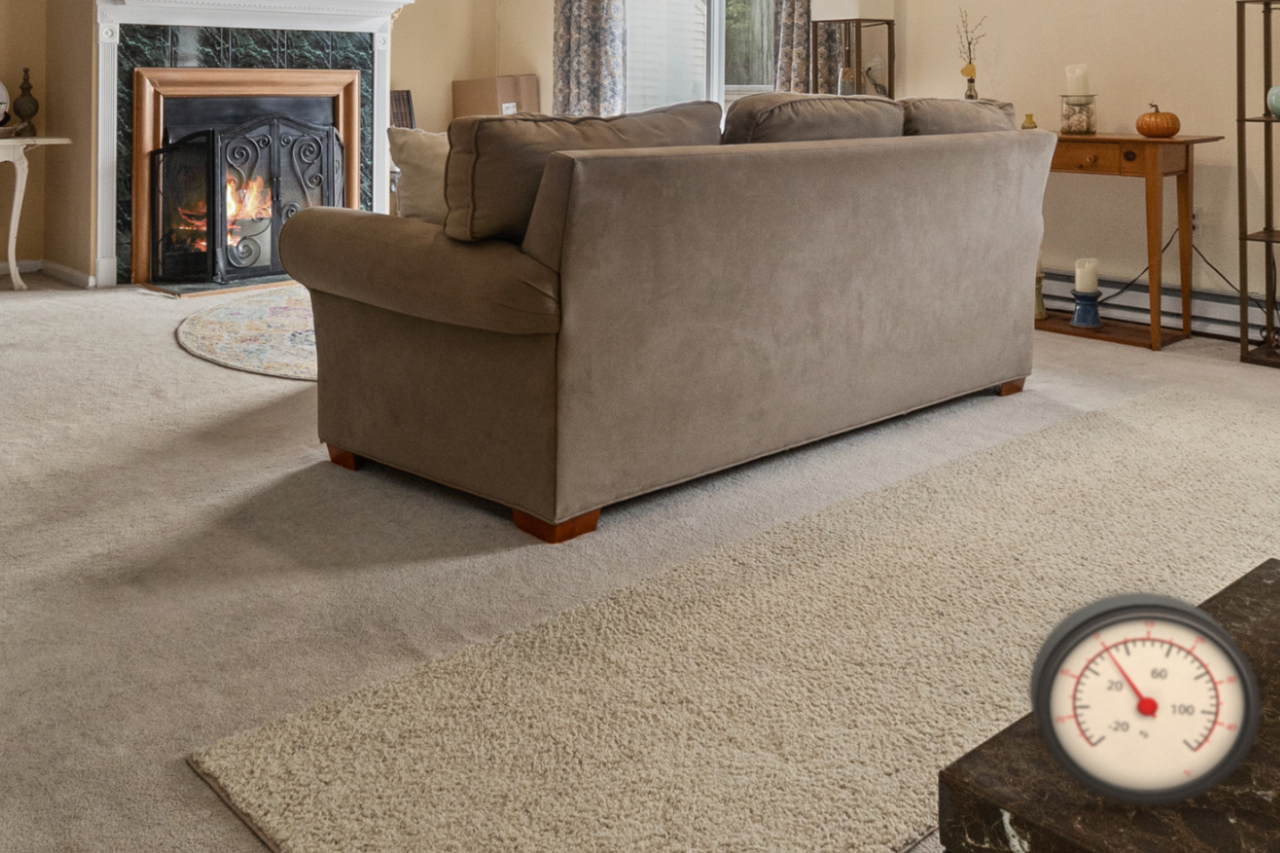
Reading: 32°F
